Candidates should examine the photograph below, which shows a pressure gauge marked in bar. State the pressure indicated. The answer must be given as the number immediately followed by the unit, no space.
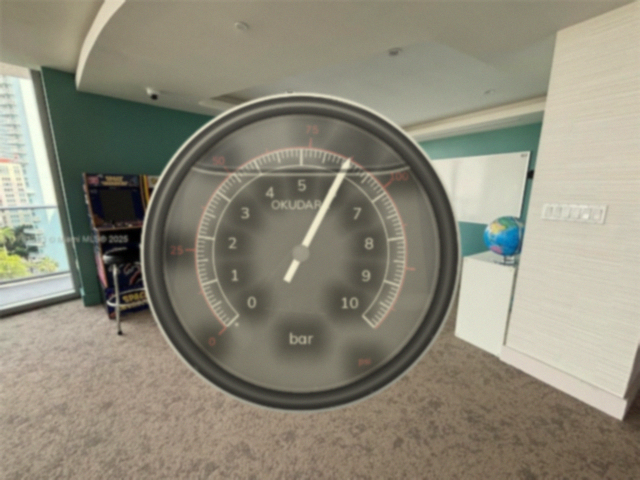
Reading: 6bar
